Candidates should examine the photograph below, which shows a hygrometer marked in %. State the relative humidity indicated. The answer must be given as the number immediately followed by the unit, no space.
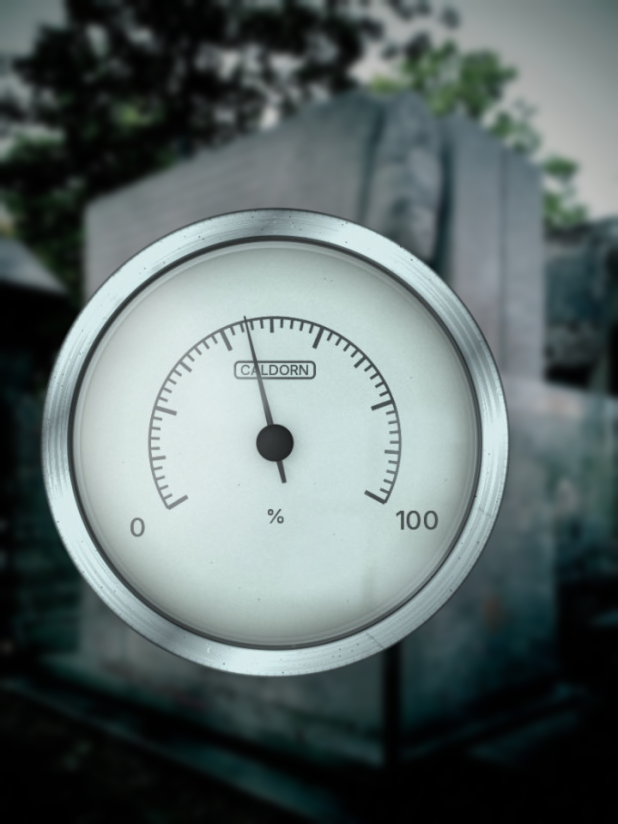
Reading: 45%
